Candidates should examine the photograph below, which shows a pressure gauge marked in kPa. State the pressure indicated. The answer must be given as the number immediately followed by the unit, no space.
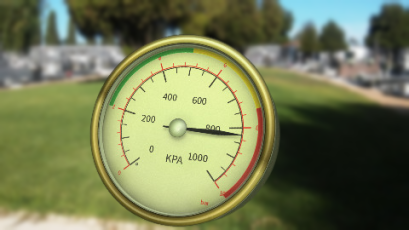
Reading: 825kPa
